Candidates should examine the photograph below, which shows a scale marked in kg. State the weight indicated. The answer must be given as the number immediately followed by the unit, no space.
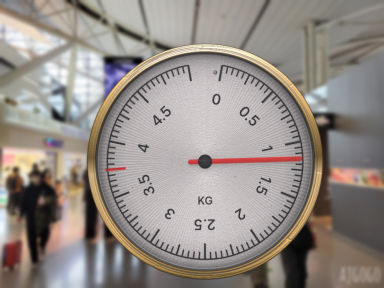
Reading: 1.15kg
